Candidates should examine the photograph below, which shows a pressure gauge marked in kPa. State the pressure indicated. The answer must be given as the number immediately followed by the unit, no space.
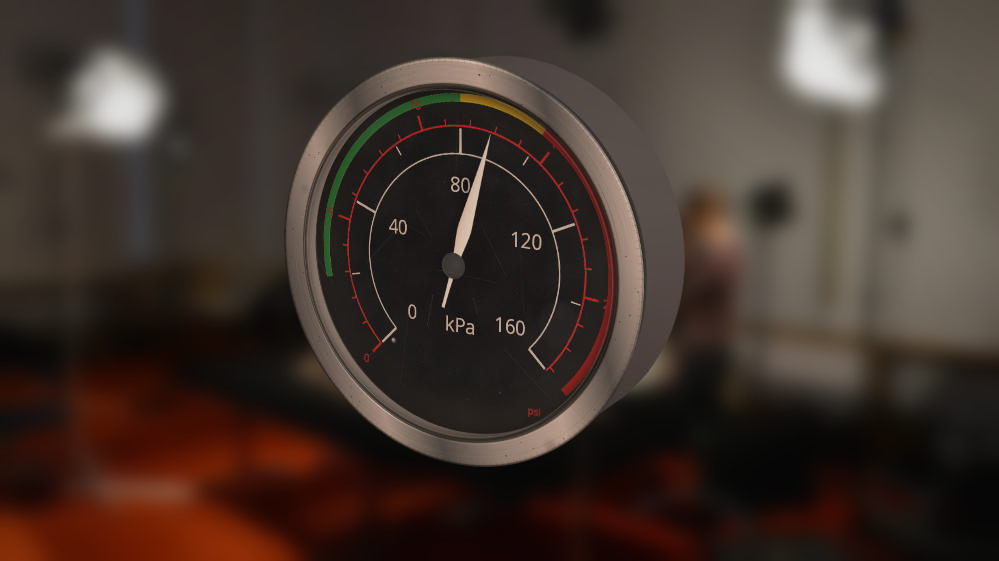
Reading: 90kPa
